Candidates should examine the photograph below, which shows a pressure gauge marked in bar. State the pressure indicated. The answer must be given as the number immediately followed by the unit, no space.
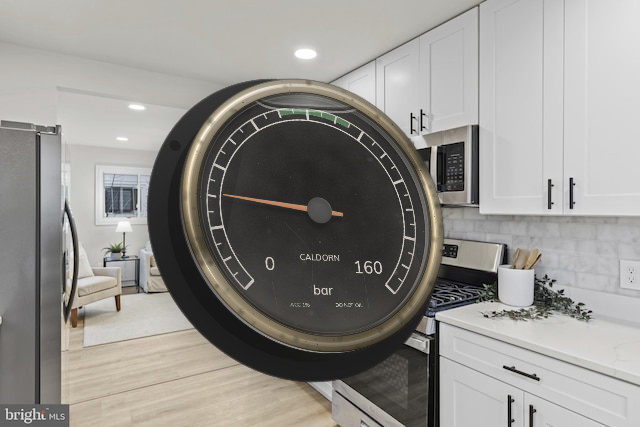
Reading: 30bar
